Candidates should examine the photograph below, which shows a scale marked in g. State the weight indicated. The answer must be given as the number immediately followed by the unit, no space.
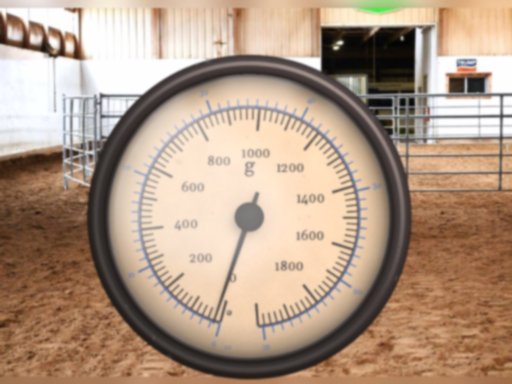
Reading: 20g
